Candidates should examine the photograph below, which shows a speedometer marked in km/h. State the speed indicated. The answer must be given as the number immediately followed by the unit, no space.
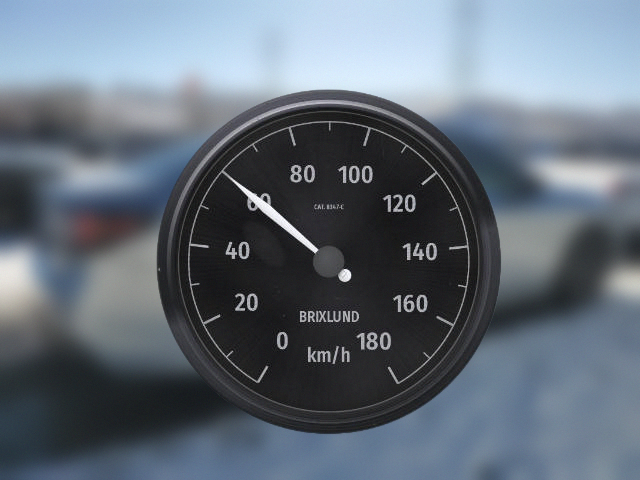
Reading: 60km/h
